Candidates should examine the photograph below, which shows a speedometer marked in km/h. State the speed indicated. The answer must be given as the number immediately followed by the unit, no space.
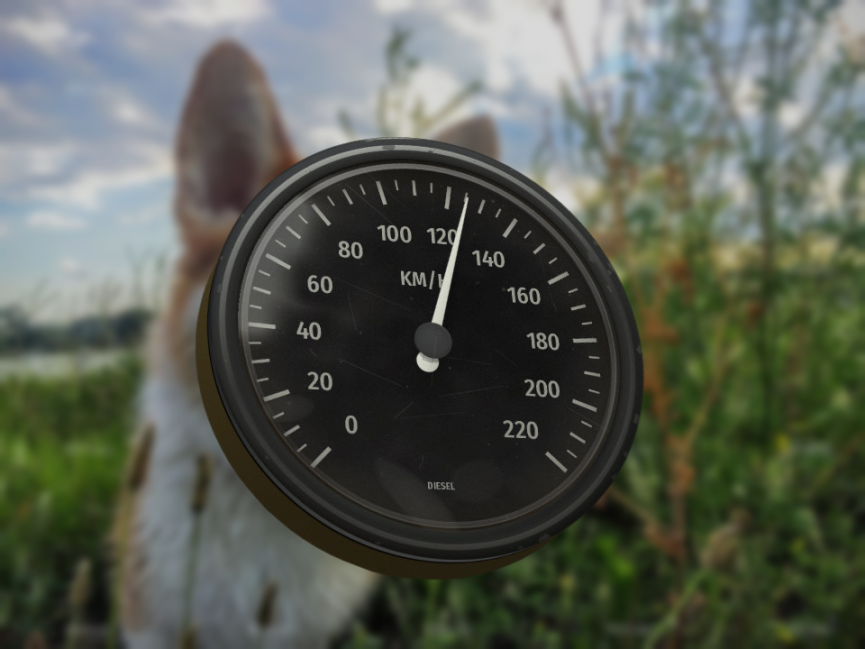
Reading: 125km/h
